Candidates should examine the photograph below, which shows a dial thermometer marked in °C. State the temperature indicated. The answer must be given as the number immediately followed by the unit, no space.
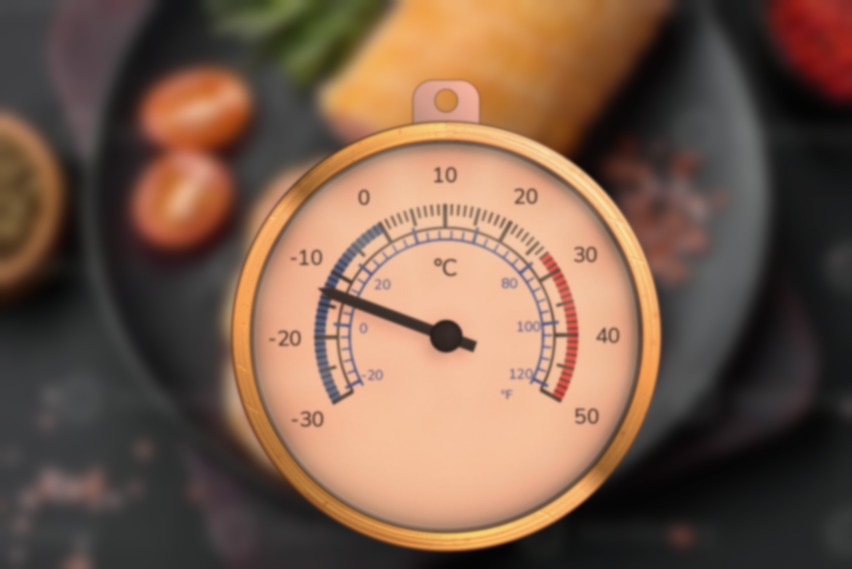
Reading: -13°C
